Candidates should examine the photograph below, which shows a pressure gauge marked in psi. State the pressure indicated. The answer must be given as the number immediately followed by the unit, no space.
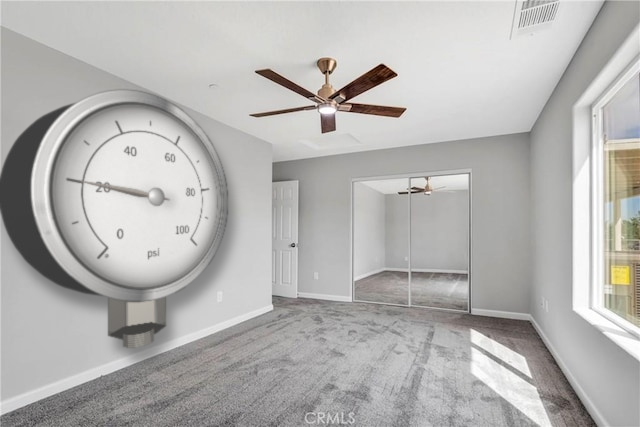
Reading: 20psi
